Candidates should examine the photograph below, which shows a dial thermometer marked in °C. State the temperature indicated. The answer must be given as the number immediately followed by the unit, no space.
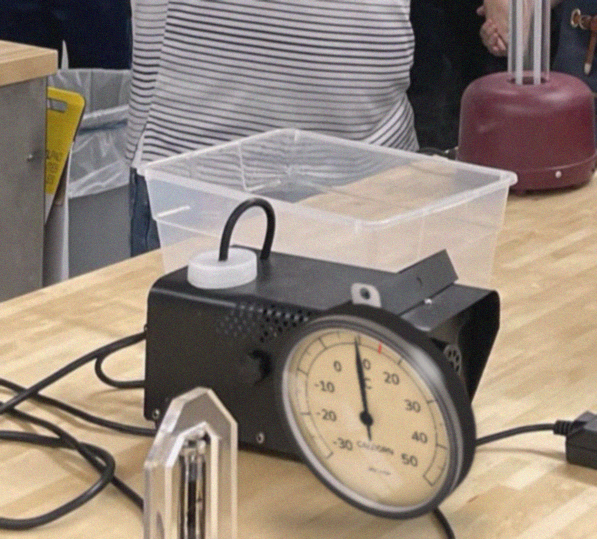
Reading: 10°C
